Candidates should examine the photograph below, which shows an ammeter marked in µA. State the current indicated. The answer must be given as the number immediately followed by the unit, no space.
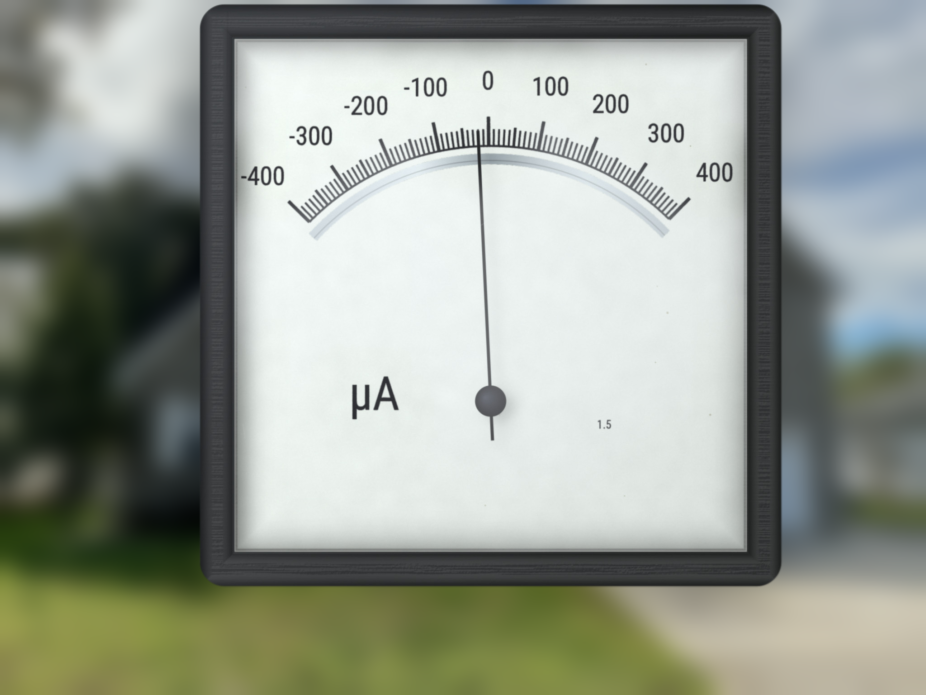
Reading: -20µA
